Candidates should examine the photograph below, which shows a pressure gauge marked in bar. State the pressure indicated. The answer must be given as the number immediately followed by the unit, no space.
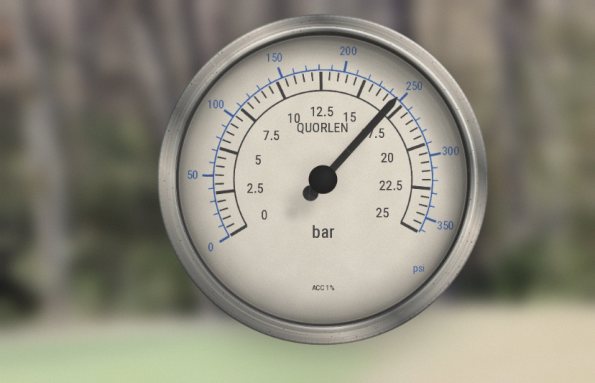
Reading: 17bar
